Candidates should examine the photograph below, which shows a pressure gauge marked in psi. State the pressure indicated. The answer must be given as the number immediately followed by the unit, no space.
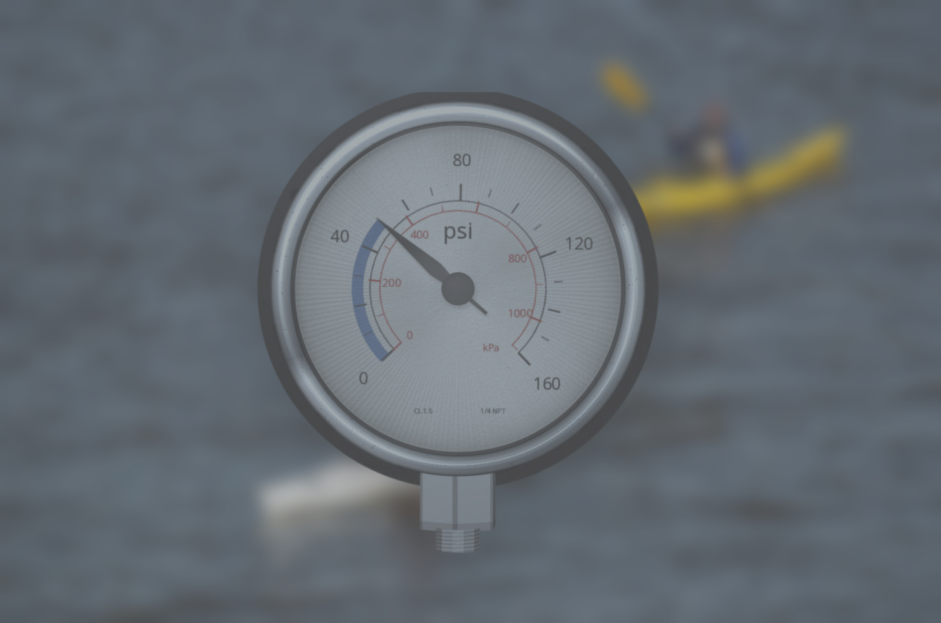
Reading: 50psi
